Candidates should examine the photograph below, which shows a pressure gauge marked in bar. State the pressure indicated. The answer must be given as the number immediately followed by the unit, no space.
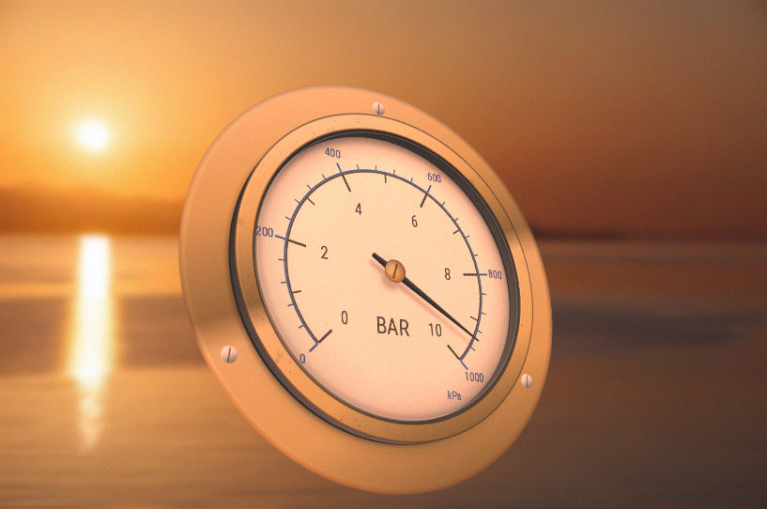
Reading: 9.5bar
